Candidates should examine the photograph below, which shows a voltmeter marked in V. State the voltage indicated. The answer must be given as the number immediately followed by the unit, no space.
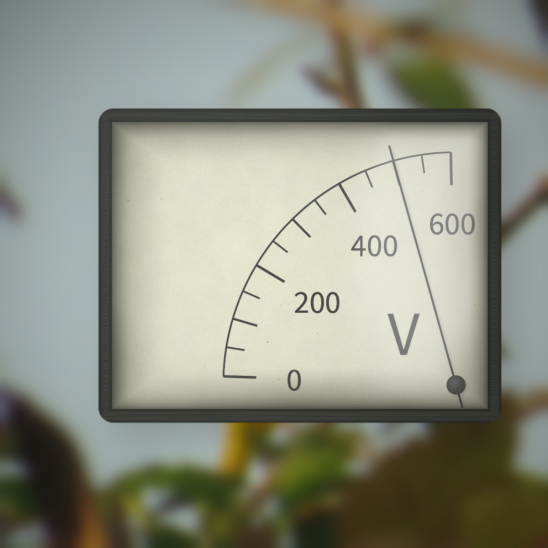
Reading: 500V
